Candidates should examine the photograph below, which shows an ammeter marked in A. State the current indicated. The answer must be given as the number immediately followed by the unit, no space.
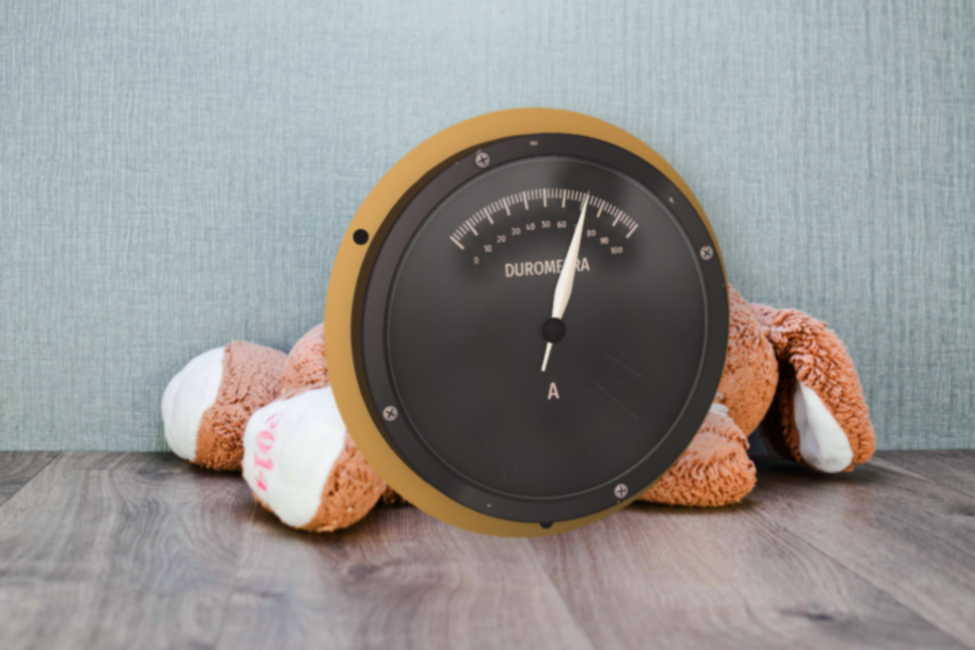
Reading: 70A
